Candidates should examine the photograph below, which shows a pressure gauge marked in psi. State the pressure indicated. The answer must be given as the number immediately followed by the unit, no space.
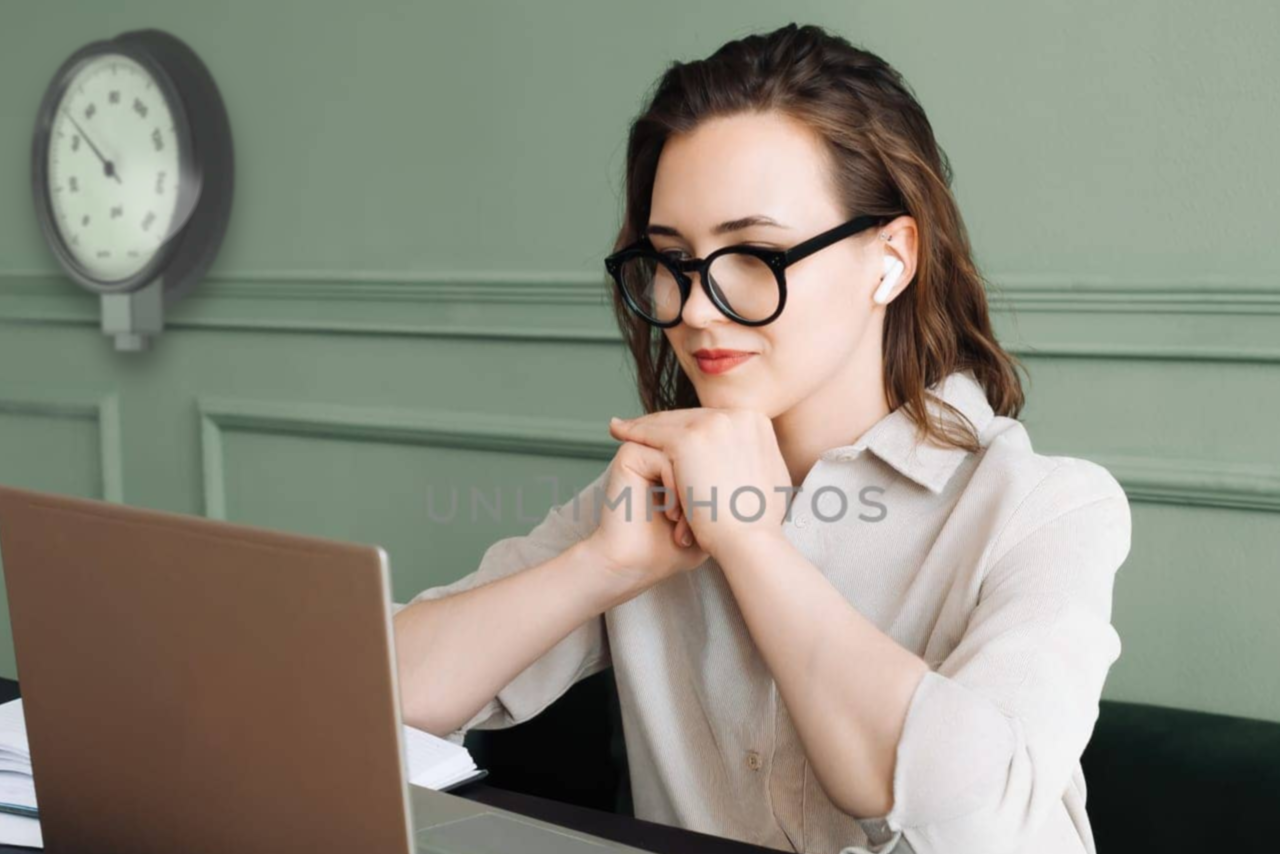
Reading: 50psi
